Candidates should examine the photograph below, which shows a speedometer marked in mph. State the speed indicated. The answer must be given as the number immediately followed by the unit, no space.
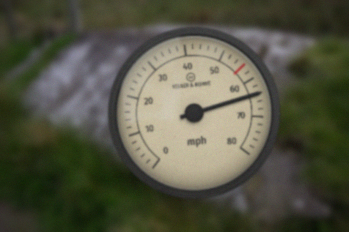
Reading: 64mph
